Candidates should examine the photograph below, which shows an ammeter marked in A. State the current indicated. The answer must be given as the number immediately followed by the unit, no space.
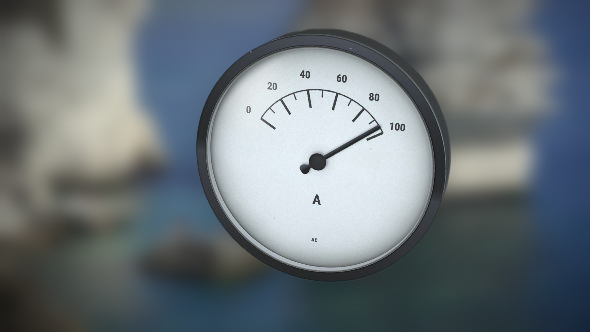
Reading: 95A
